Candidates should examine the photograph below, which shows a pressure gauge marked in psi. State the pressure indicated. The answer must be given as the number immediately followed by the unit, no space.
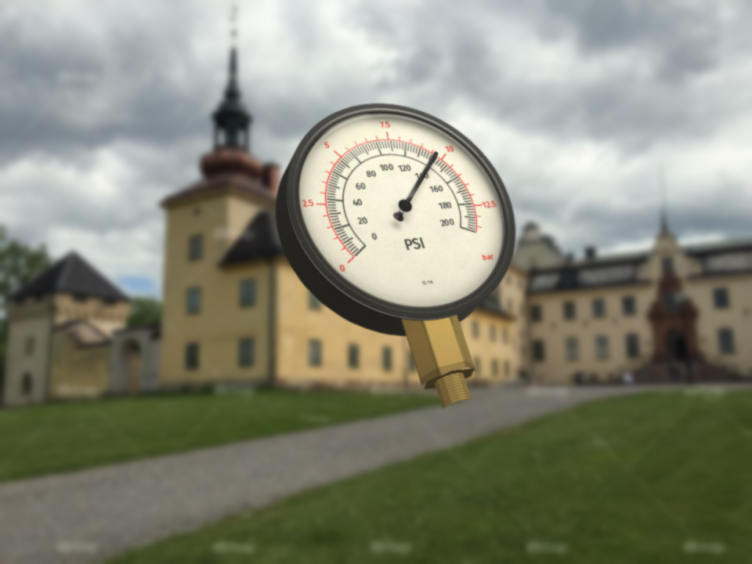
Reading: 140psi
